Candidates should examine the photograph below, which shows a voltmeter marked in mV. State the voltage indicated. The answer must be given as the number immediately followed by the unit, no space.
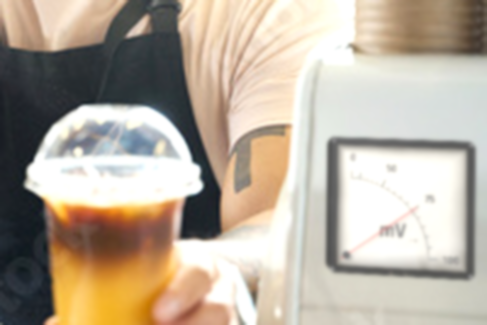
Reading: 75mV
